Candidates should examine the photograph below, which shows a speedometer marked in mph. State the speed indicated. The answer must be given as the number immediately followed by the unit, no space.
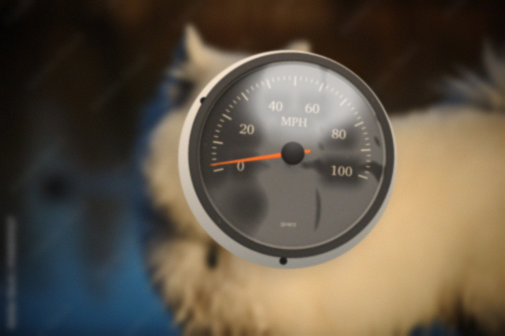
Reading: 2mph
